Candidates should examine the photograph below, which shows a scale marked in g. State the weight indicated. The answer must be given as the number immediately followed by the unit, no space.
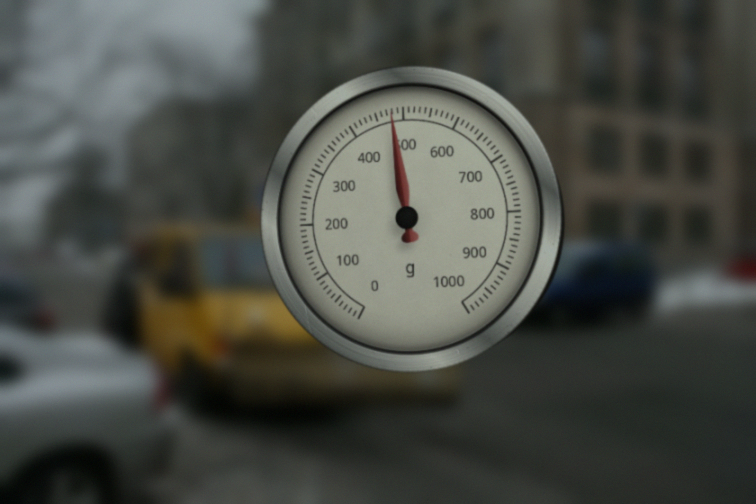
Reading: 480g
